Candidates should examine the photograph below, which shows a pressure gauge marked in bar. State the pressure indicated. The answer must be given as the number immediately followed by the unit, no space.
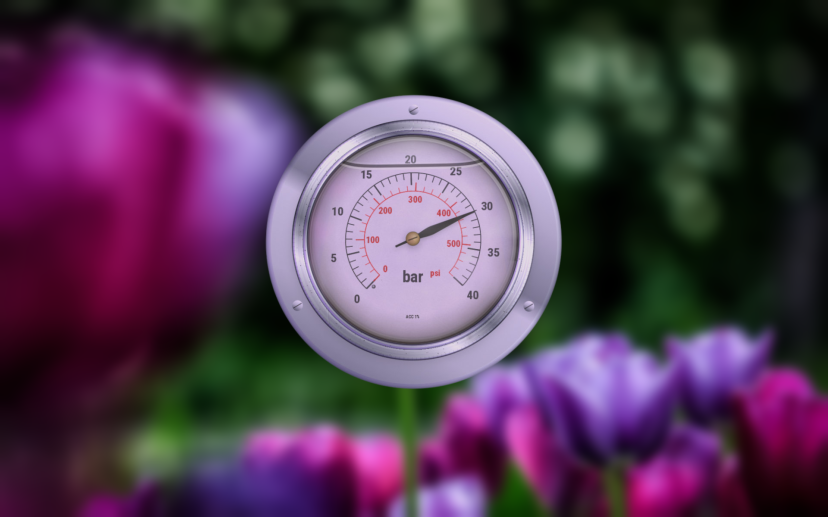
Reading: 30bar
